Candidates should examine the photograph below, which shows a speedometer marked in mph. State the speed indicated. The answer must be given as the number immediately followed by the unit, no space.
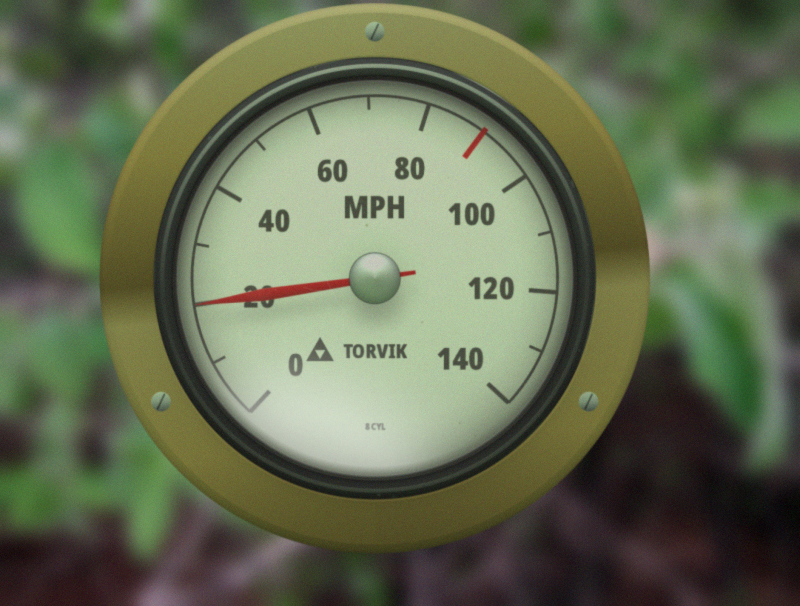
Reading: 20mph
